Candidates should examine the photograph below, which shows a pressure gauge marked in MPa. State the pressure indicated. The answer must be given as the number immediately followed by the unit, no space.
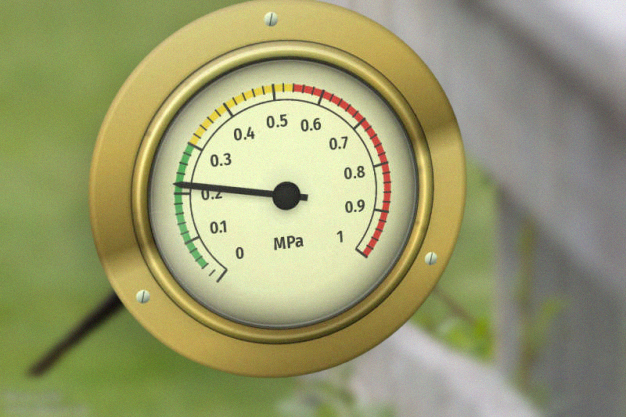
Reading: 0.22MPa
